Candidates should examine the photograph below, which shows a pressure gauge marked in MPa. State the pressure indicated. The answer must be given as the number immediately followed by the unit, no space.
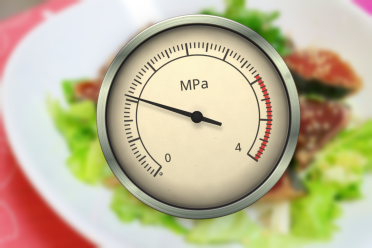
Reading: 1.05MPa
